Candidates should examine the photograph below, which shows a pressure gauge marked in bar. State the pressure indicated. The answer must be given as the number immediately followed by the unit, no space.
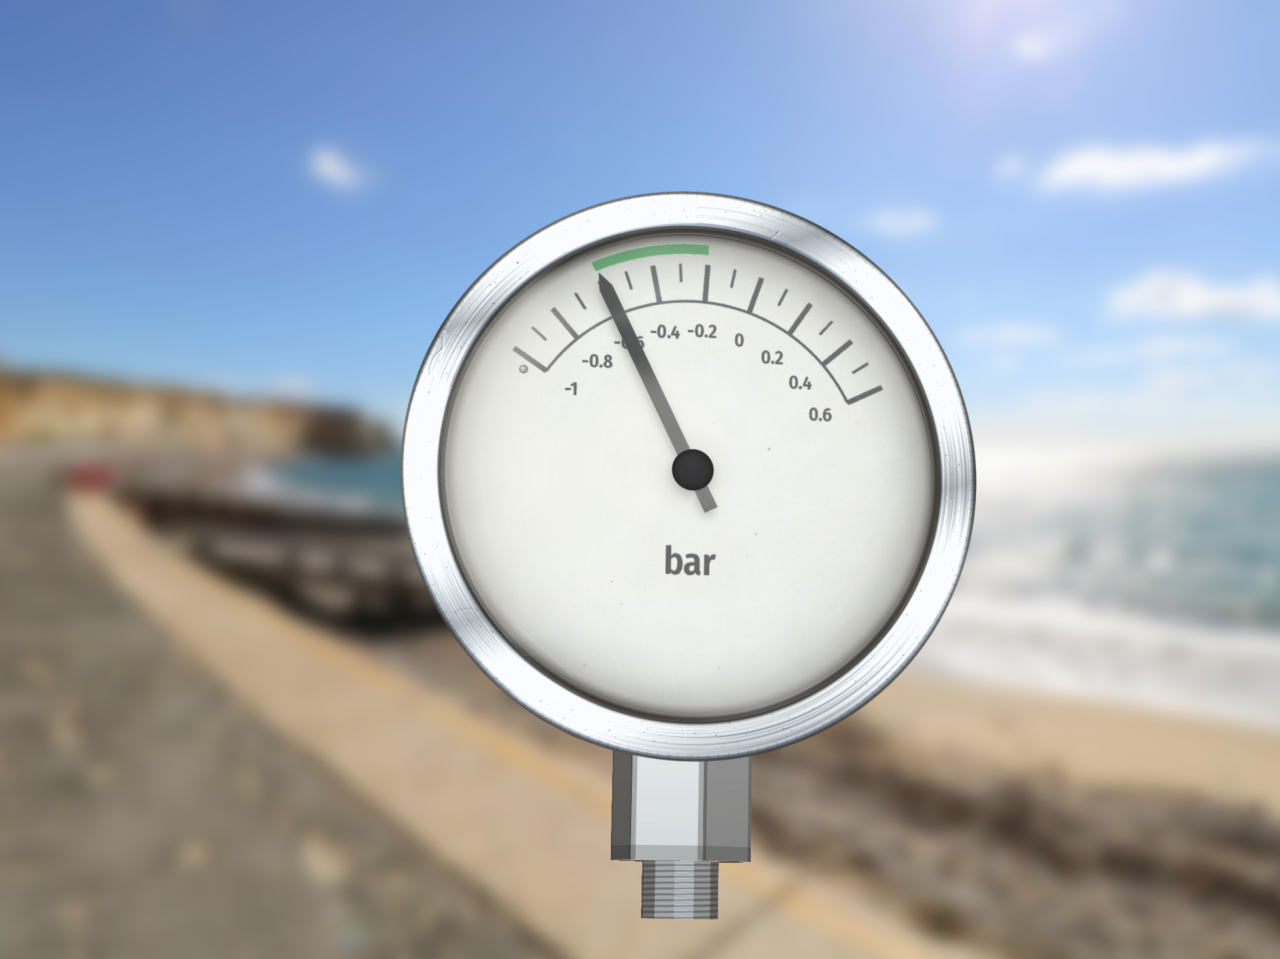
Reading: -0.6bar
